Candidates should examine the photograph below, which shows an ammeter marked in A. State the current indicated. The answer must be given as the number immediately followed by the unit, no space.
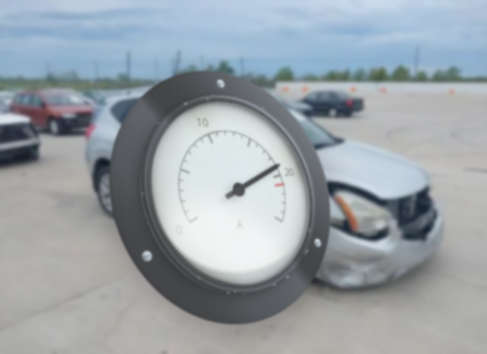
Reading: 19A
